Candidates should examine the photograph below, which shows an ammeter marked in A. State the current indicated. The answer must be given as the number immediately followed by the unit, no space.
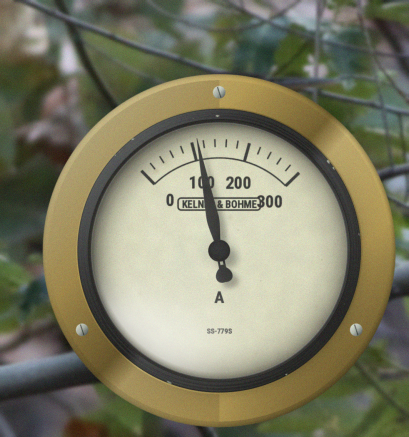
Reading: 110A
